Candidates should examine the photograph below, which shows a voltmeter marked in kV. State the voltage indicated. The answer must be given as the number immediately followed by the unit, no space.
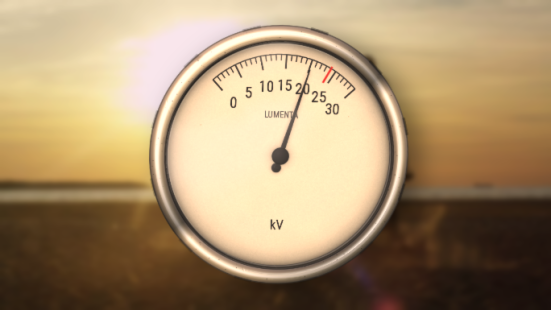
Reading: 20kV
